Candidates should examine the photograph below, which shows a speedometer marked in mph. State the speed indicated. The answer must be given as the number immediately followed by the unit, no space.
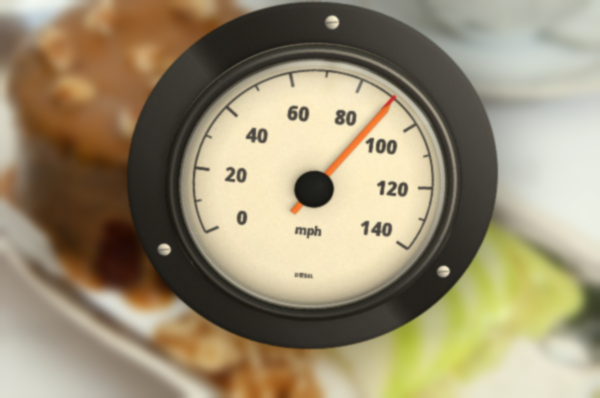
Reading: 90mph
